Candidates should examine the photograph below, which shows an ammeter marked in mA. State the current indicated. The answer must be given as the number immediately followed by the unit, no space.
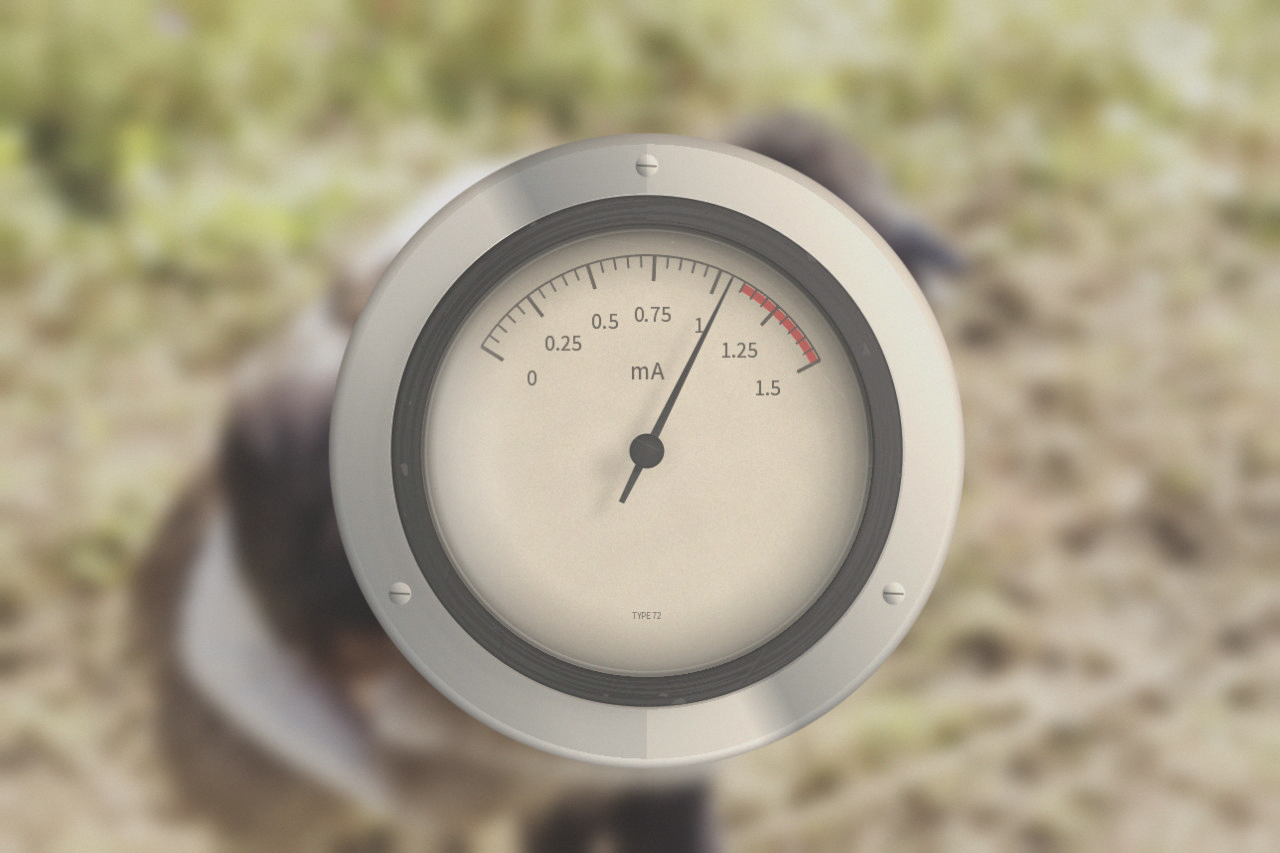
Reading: 1.05mA
